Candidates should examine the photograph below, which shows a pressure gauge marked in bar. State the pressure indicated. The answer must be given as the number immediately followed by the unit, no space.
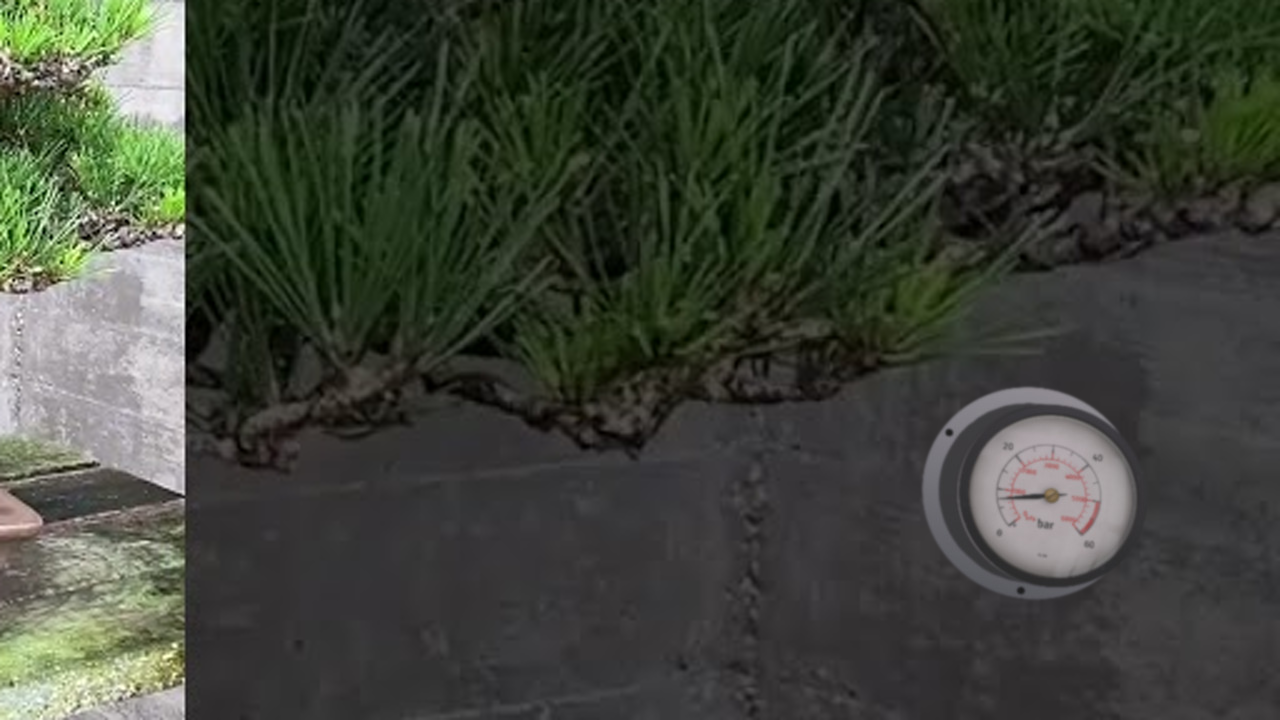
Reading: 7.5bar
